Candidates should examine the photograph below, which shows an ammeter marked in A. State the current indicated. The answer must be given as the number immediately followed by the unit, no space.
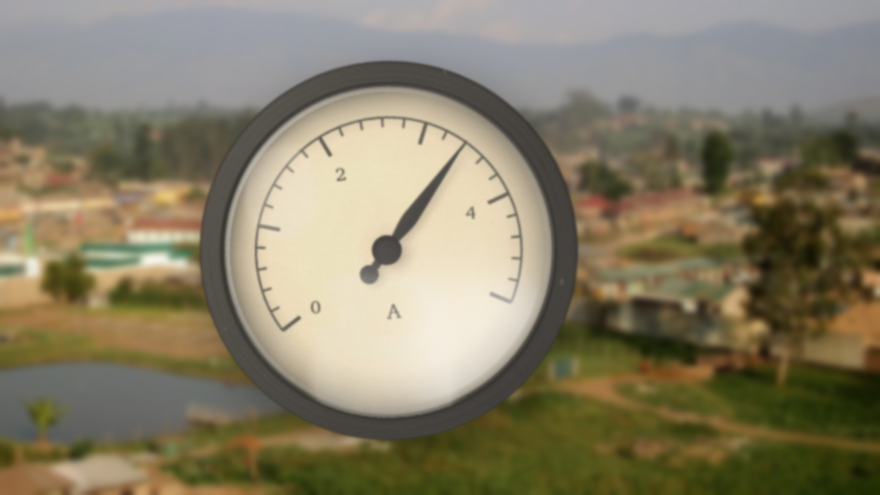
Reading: 3.4A
